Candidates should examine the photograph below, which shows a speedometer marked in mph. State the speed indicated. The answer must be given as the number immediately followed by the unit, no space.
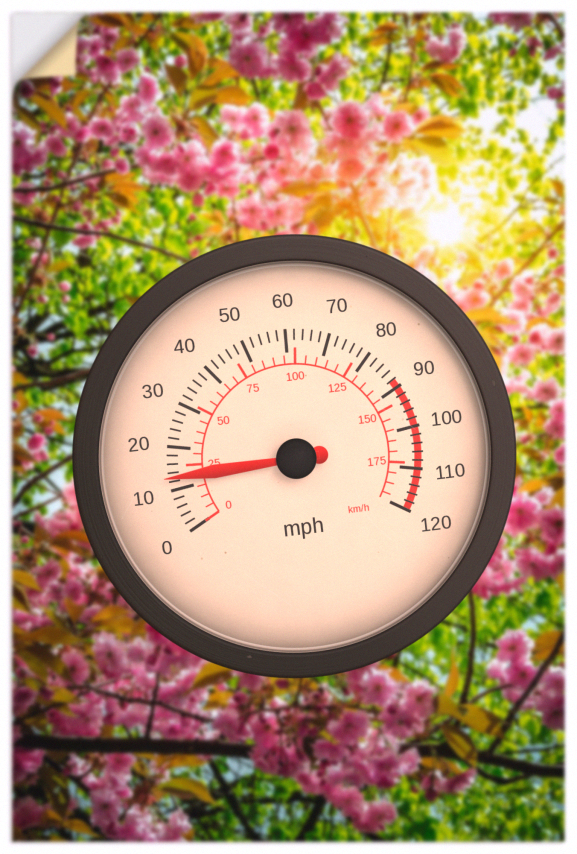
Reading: 13mph
